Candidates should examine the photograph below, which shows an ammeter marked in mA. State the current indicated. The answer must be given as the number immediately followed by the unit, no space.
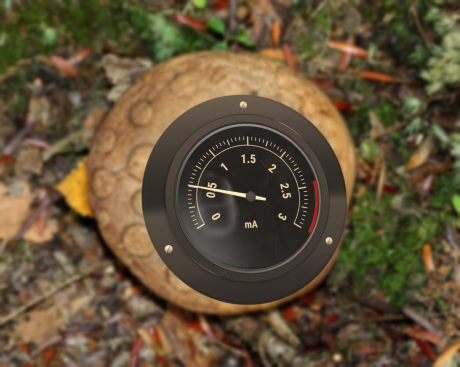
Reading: 0.5mA
